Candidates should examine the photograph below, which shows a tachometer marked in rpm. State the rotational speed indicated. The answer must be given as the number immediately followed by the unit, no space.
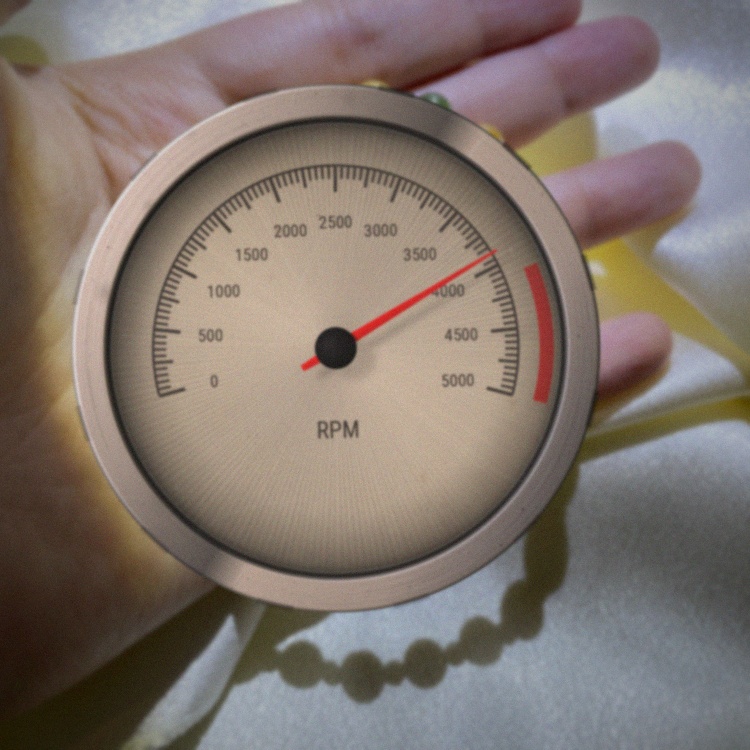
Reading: 3900rpm
